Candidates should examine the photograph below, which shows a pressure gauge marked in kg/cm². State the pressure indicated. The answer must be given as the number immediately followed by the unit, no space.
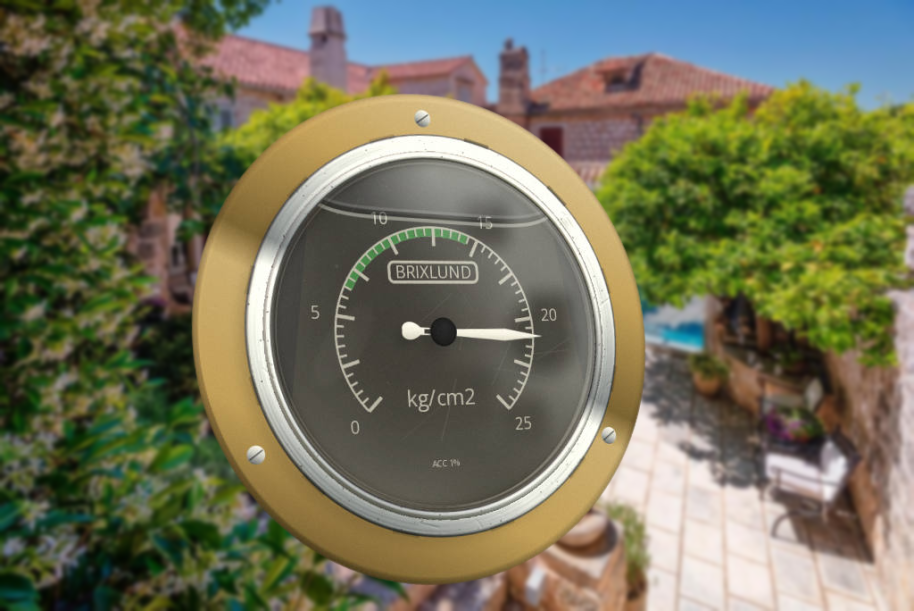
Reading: 21kg/cm²
